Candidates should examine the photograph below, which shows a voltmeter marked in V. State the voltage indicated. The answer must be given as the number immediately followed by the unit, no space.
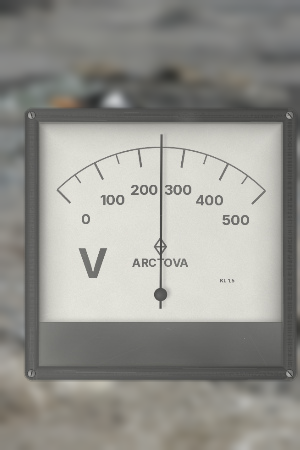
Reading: 250V
